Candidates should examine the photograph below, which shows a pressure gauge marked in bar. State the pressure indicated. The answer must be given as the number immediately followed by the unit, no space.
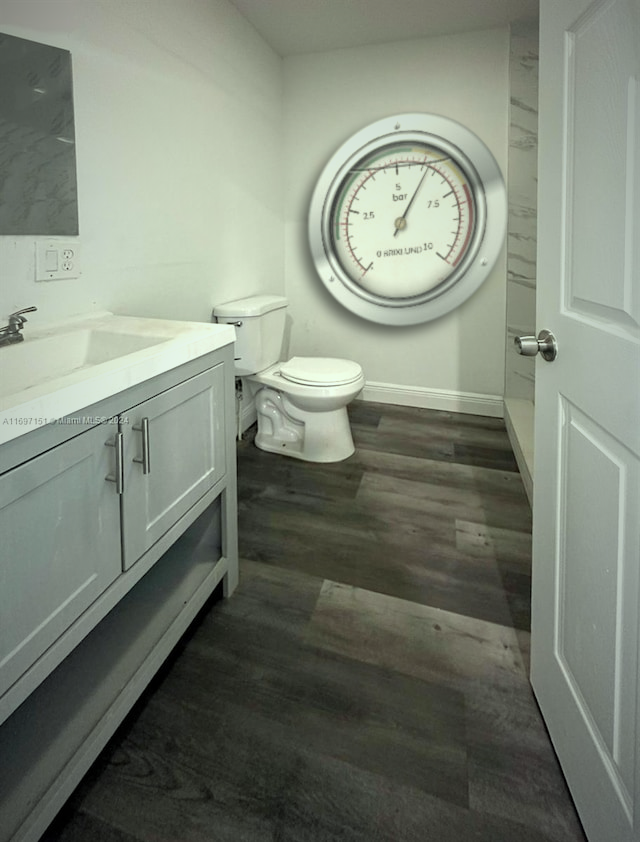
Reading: 6.25bar
